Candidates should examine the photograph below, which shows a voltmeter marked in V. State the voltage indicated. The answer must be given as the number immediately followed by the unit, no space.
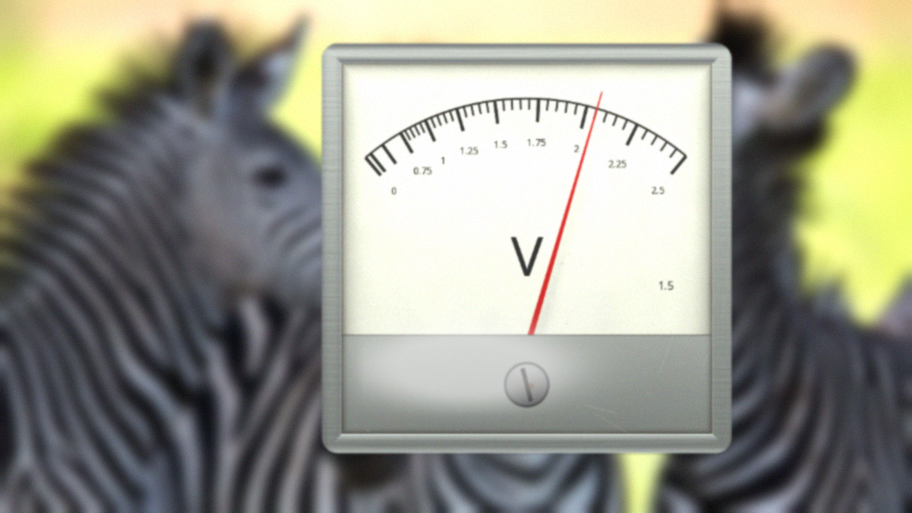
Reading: 2.05V
